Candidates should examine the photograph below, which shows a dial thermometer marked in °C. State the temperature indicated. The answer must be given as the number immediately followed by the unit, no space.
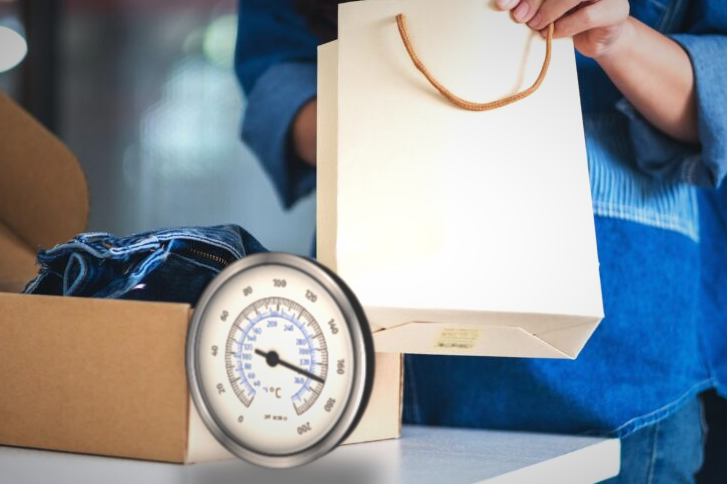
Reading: 170°C
